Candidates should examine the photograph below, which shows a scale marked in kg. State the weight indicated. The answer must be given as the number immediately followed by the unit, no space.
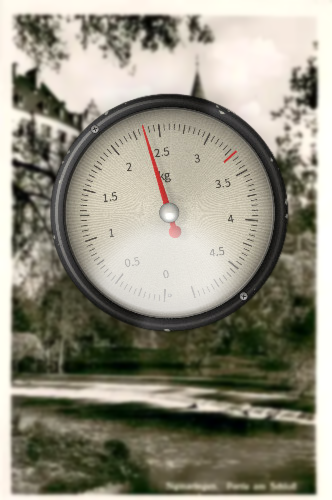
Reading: 2.35kg
